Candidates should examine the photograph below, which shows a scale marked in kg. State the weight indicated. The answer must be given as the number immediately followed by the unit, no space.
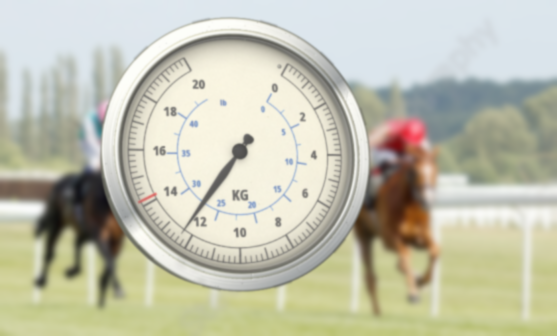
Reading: 12.4kg
